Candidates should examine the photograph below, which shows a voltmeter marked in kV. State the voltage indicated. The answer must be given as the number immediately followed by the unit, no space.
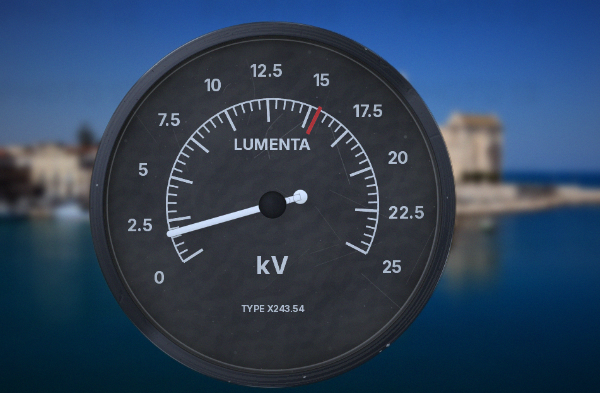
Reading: 1.75kV
